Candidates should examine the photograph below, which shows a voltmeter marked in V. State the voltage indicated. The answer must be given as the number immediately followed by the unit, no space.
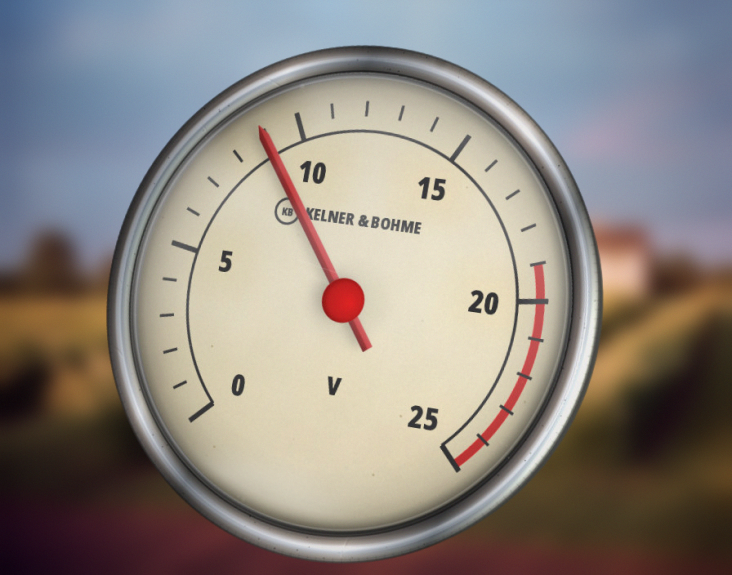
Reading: 9V
